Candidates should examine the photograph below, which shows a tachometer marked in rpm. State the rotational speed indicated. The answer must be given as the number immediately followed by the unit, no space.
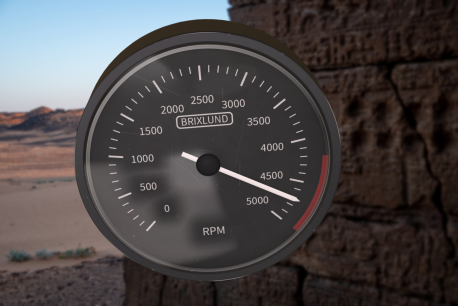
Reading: 4700rpm
